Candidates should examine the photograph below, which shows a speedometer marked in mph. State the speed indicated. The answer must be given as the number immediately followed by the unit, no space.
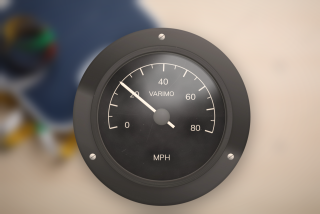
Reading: 20mph
